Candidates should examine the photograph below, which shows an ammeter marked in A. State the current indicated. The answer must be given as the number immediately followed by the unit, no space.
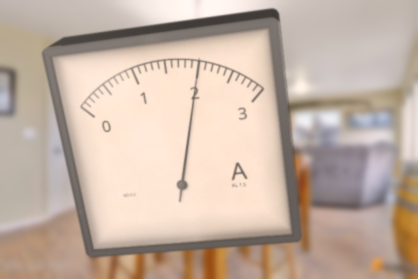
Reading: 2A
